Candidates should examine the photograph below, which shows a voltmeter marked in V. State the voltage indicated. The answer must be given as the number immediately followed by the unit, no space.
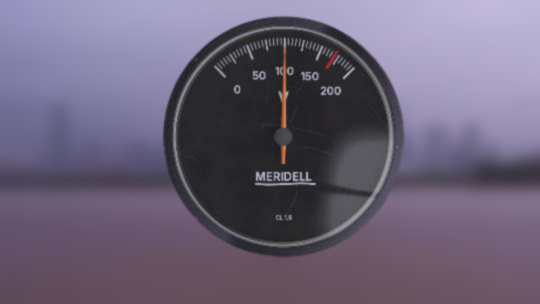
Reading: 100V
